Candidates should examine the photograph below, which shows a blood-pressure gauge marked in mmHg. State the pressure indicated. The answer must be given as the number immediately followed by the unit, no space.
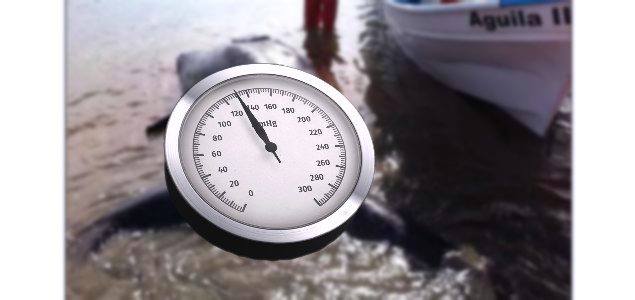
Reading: 130mmHg
